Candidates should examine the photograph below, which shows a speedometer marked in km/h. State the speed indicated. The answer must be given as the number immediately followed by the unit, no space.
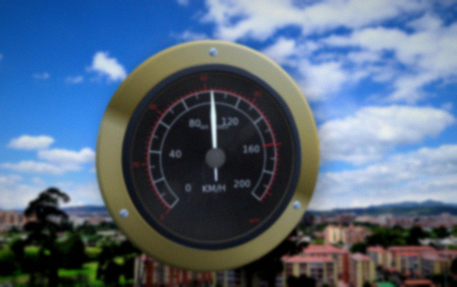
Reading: 100km/h
